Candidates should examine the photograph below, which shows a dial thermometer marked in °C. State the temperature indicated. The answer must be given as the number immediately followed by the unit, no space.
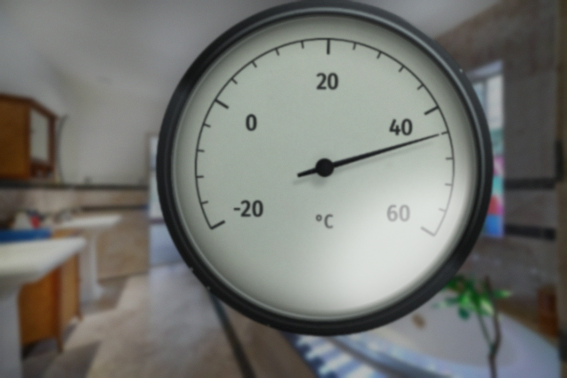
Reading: 44°C
